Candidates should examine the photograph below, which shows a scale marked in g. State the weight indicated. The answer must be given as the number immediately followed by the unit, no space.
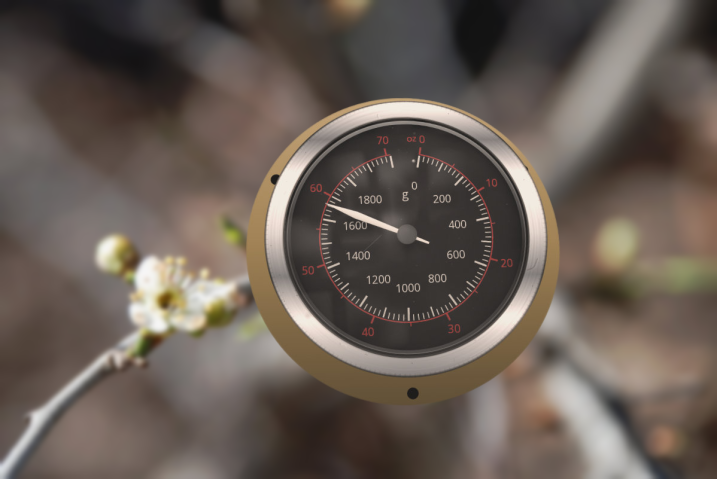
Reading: 1660g
